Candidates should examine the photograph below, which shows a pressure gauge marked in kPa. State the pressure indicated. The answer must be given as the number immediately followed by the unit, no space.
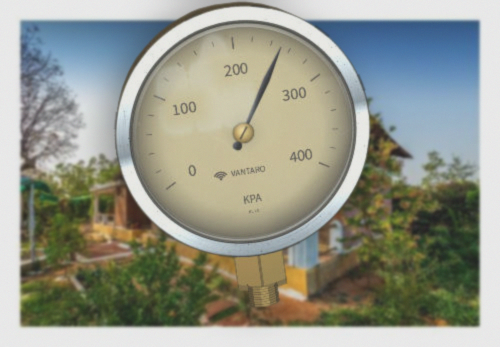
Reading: 250kPa
